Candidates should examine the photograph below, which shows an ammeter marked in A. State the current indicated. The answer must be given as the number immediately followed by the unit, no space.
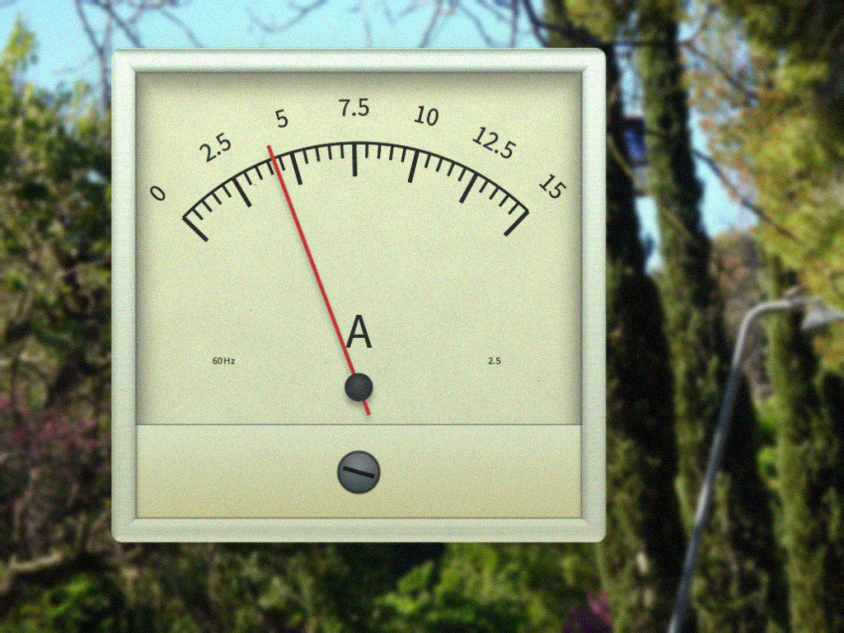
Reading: 4.25A
